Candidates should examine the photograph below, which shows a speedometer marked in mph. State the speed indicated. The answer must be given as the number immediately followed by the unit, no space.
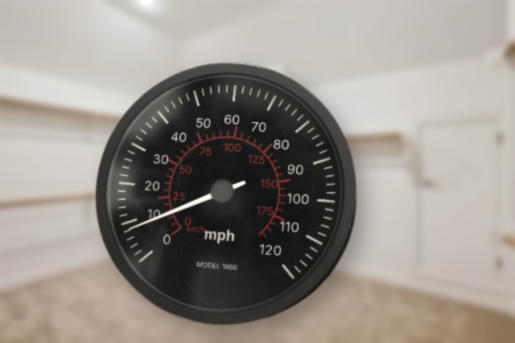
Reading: 8mph
